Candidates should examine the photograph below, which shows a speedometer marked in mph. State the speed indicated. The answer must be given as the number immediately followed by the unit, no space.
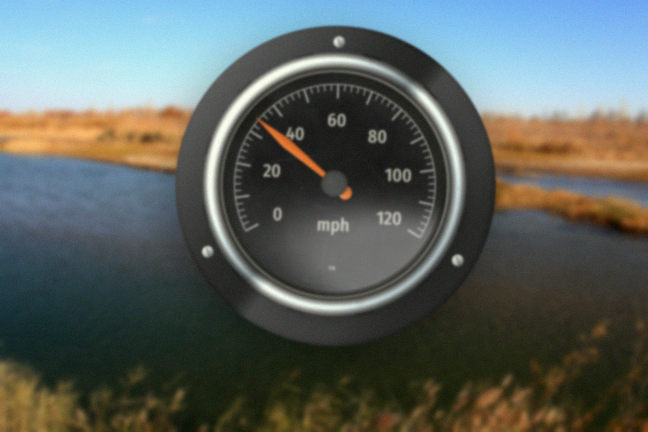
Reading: 34mph
